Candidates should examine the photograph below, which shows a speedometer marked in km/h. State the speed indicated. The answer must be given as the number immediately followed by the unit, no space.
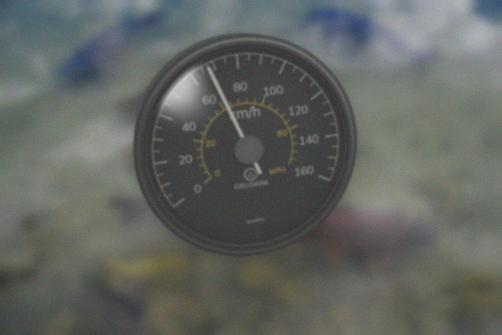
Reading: 67.5km/h
